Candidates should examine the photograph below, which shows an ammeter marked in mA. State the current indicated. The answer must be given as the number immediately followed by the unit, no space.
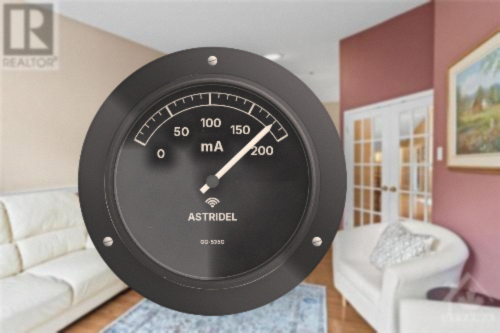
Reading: 180mA
